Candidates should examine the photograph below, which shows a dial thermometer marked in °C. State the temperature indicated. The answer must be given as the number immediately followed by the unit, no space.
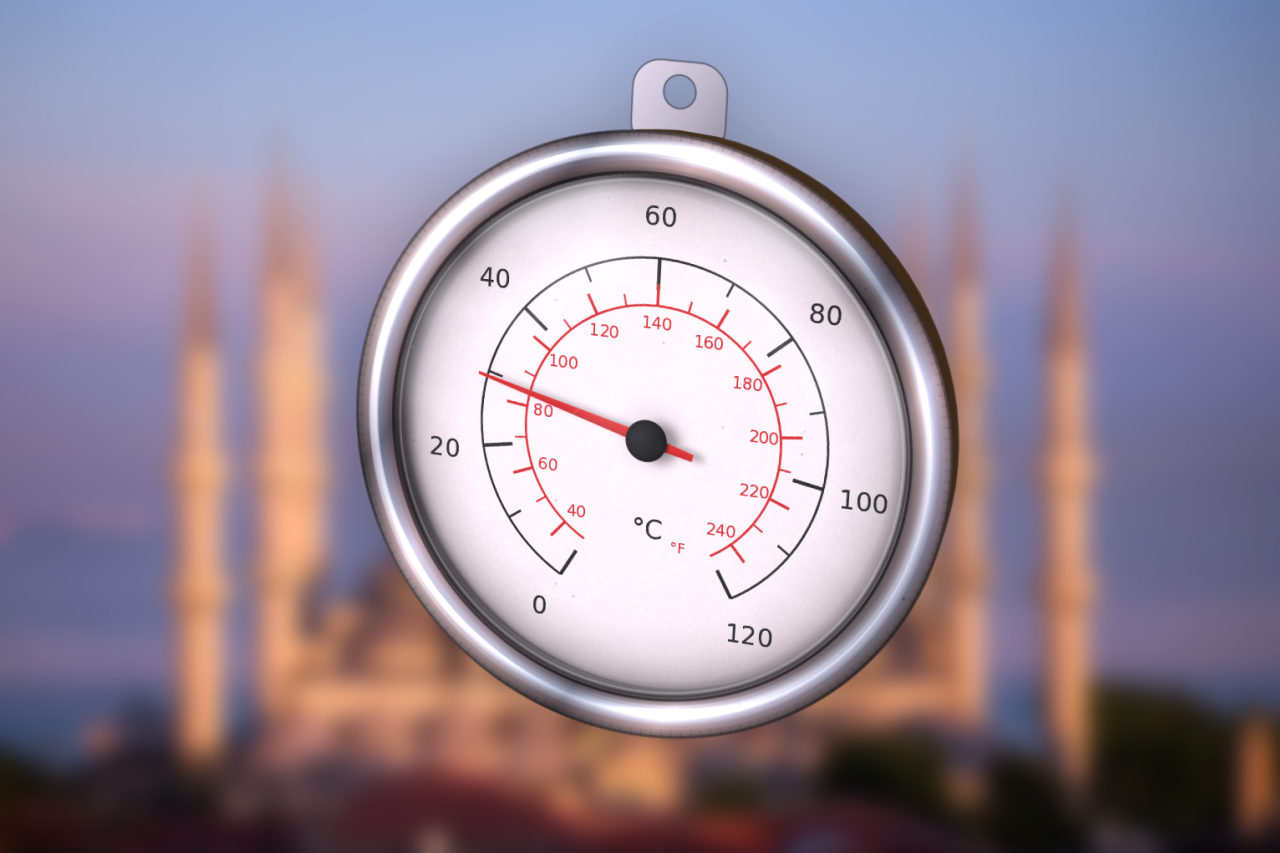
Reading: 30°C
